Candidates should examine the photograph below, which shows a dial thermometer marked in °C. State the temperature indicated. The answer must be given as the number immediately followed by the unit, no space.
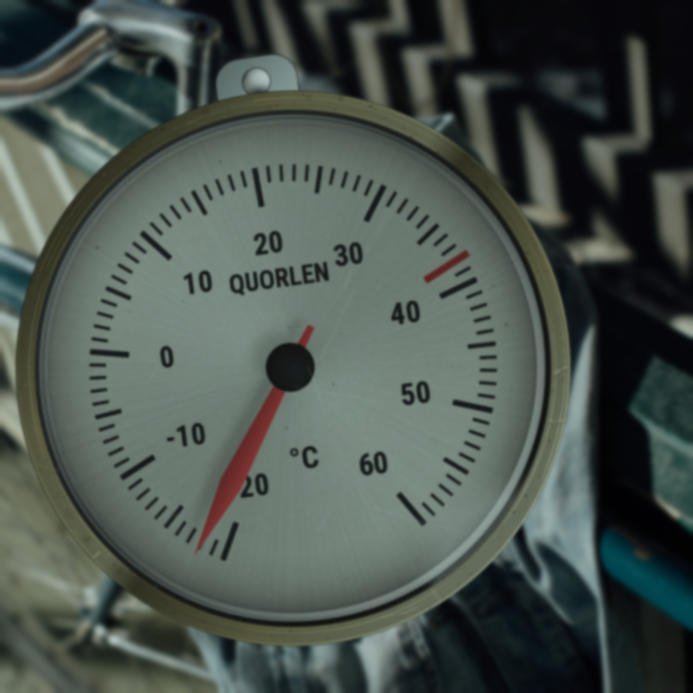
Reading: -18°C
